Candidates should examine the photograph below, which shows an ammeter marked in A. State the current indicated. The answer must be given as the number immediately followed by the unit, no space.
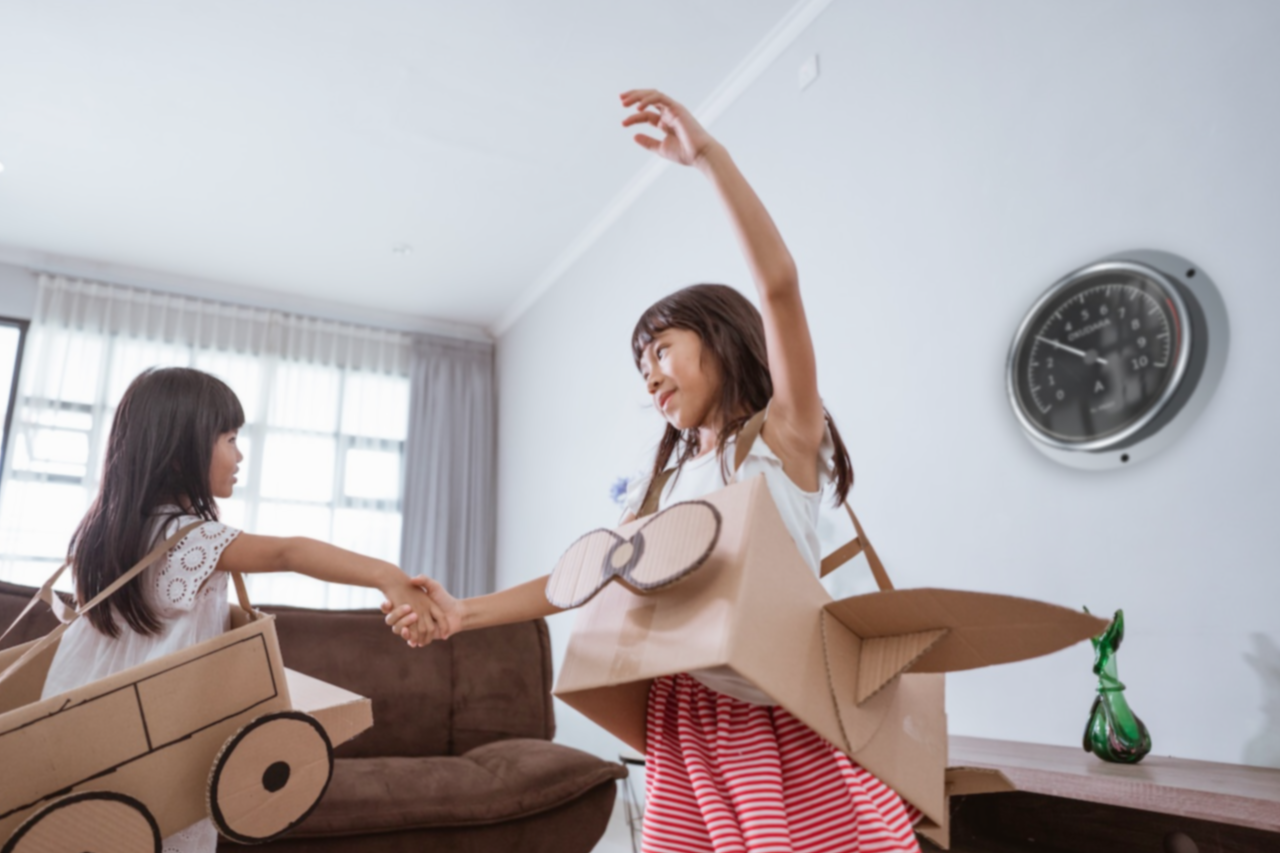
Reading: 3A
